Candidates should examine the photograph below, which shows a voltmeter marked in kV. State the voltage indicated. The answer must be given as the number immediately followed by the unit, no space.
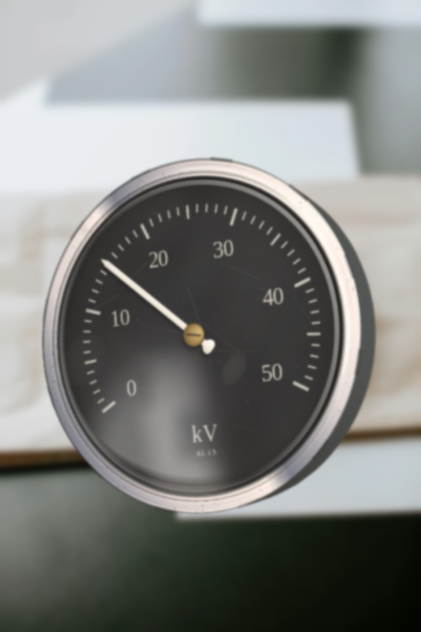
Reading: 15kV
